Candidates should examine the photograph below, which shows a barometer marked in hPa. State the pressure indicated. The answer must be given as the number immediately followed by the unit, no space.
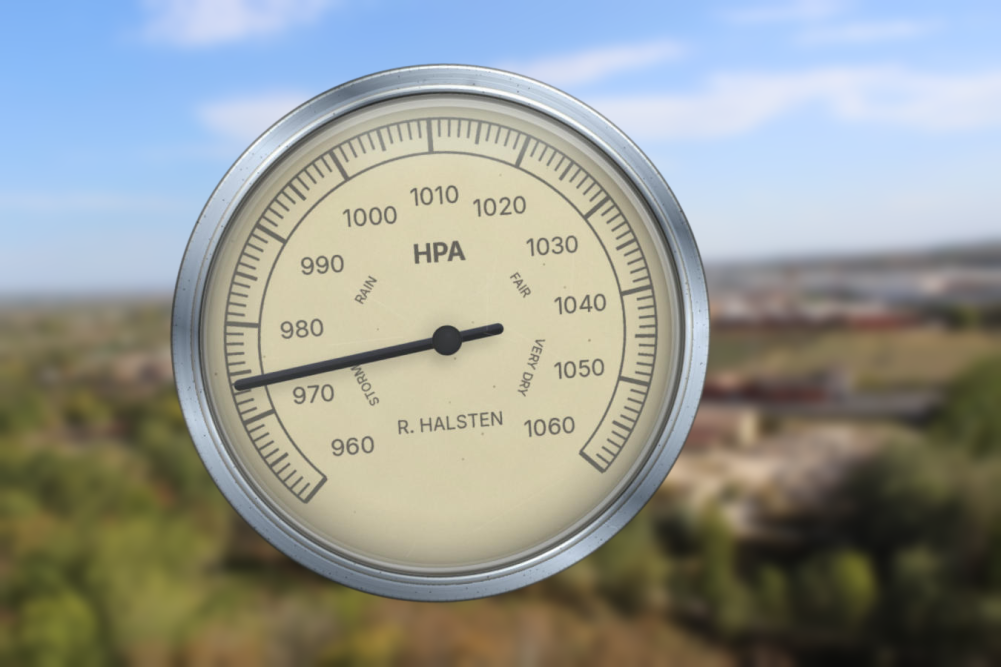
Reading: 974hPa
